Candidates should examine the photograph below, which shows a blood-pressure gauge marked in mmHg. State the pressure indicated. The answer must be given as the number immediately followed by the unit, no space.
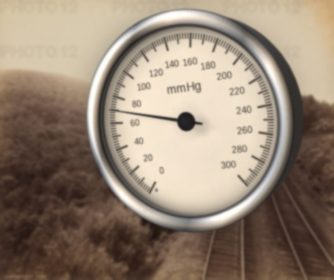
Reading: 70mmHg
